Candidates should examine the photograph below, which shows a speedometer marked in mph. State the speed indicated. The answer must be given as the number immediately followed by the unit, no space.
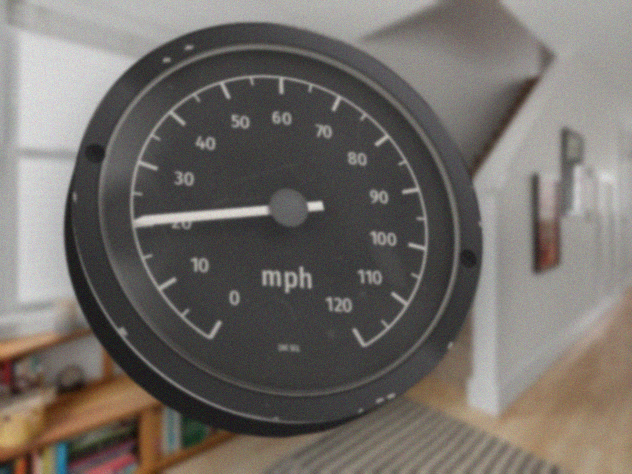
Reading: 20mph
